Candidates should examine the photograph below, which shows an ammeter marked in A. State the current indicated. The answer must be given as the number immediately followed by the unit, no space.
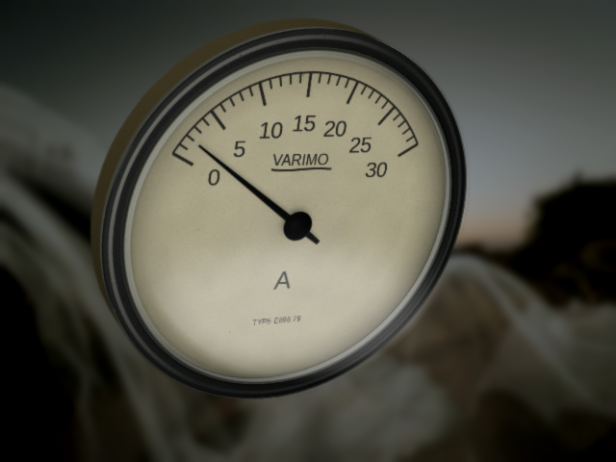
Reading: 2A
